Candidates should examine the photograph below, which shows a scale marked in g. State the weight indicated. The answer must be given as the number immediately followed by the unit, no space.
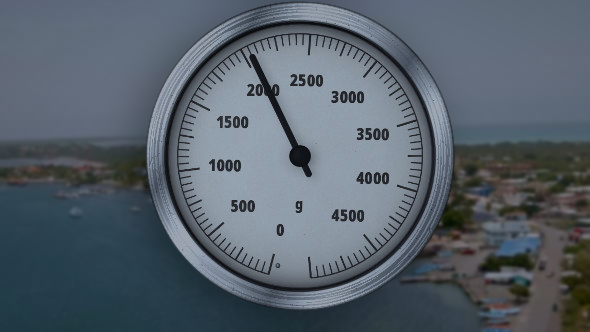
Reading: 2050g
